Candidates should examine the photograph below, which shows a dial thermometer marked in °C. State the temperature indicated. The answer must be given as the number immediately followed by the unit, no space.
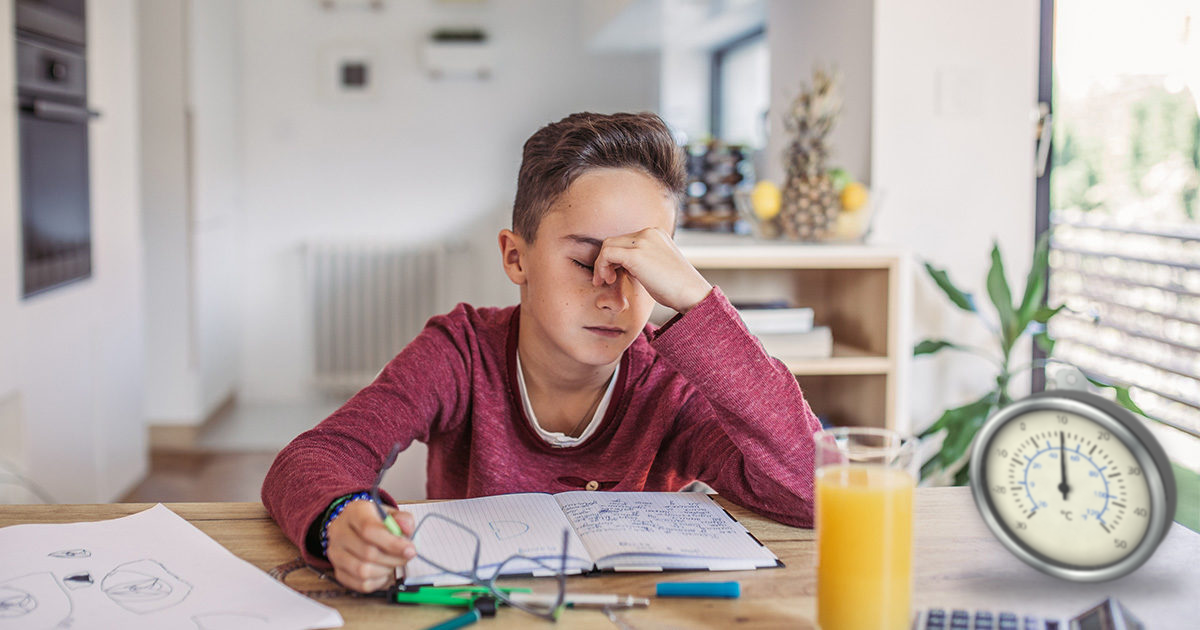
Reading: 10°C
